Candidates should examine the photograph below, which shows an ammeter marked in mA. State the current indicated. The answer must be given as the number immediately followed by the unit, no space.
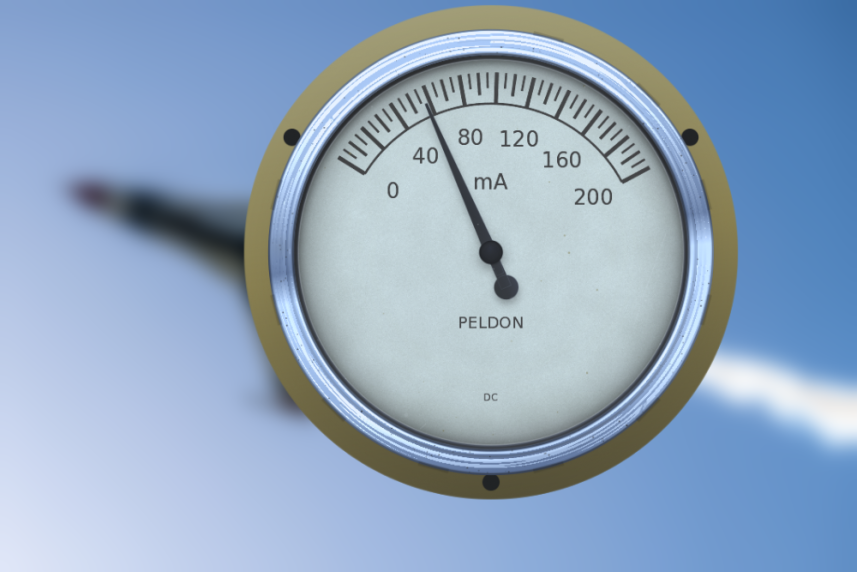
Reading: 57.5mA
